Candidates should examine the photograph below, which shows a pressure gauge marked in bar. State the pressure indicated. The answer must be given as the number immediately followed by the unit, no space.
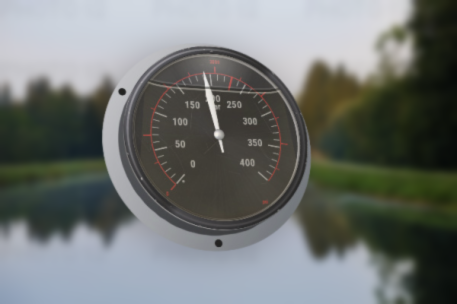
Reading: 190bar
